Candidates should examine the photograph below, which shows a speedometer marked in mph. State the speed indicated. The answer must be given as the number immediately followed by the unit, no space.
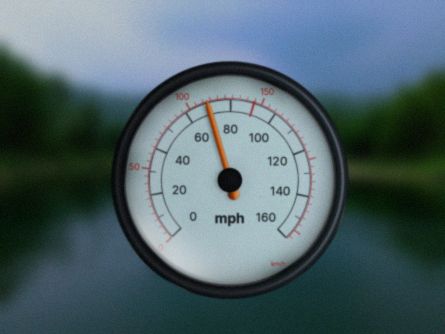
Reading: 70mph
